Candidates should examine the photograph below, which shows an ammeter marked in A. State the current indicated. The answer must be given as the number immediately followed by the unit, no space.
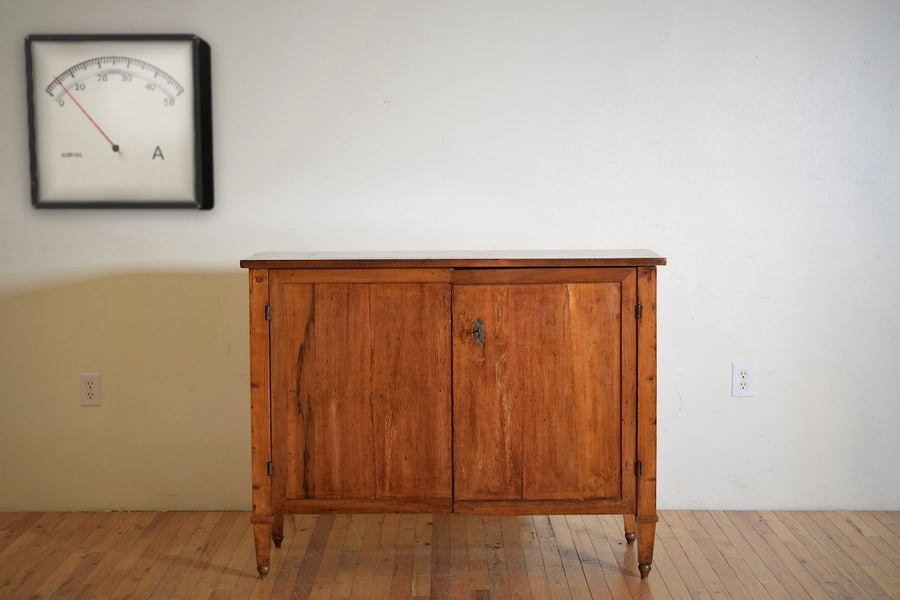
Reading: 5A
